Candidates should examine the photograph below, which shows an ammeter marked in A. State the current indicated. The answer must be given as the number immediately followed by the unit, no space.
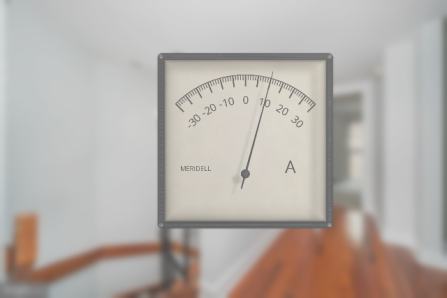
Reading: 10A
